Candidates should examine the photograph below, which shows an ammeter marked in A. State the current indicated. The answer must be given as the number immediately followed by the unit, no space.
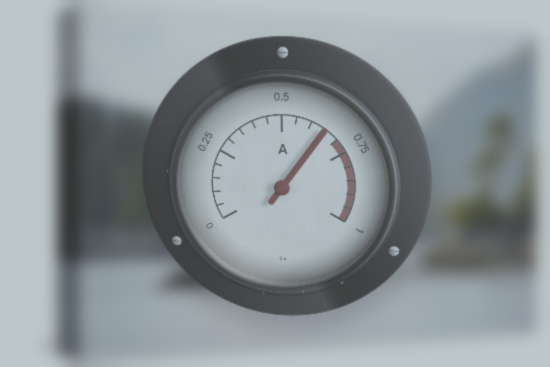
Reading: 0.65A
